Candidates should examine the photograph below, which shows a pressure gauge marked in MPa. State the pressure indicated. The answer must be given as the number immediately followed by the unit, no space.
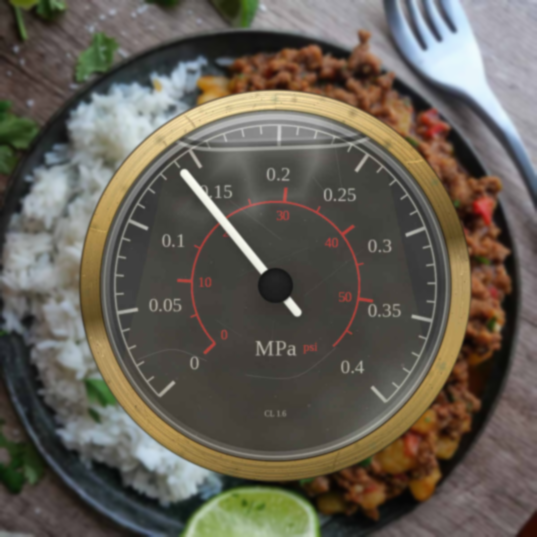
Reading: 0.14MPa
